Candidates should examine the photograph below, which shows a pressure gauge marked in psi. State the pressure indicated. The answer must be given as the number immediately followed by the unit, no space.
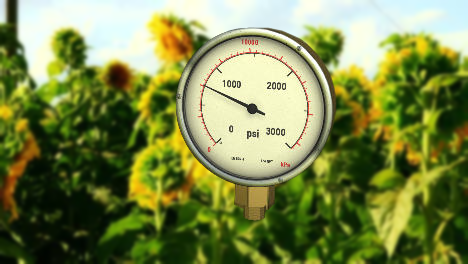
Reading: 750psi
